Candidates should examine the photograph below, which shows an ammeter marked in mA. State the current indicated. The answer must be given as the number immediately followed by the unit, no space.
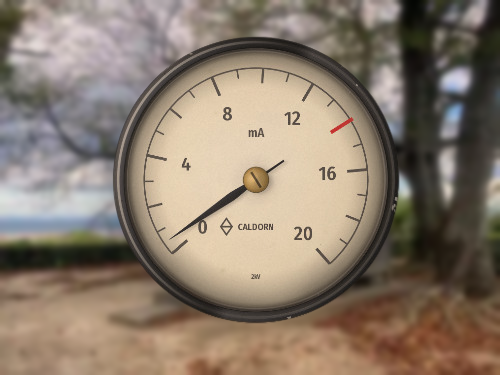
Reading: 0.5mA
